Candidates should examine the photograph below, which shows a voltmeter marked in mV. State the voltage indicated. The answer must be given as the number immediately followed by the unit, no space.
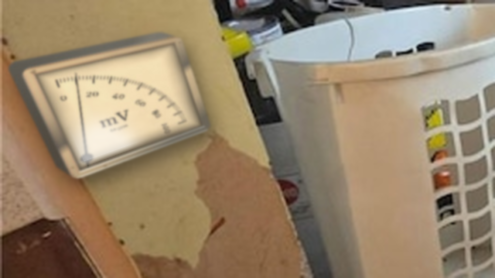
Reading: 10mV
